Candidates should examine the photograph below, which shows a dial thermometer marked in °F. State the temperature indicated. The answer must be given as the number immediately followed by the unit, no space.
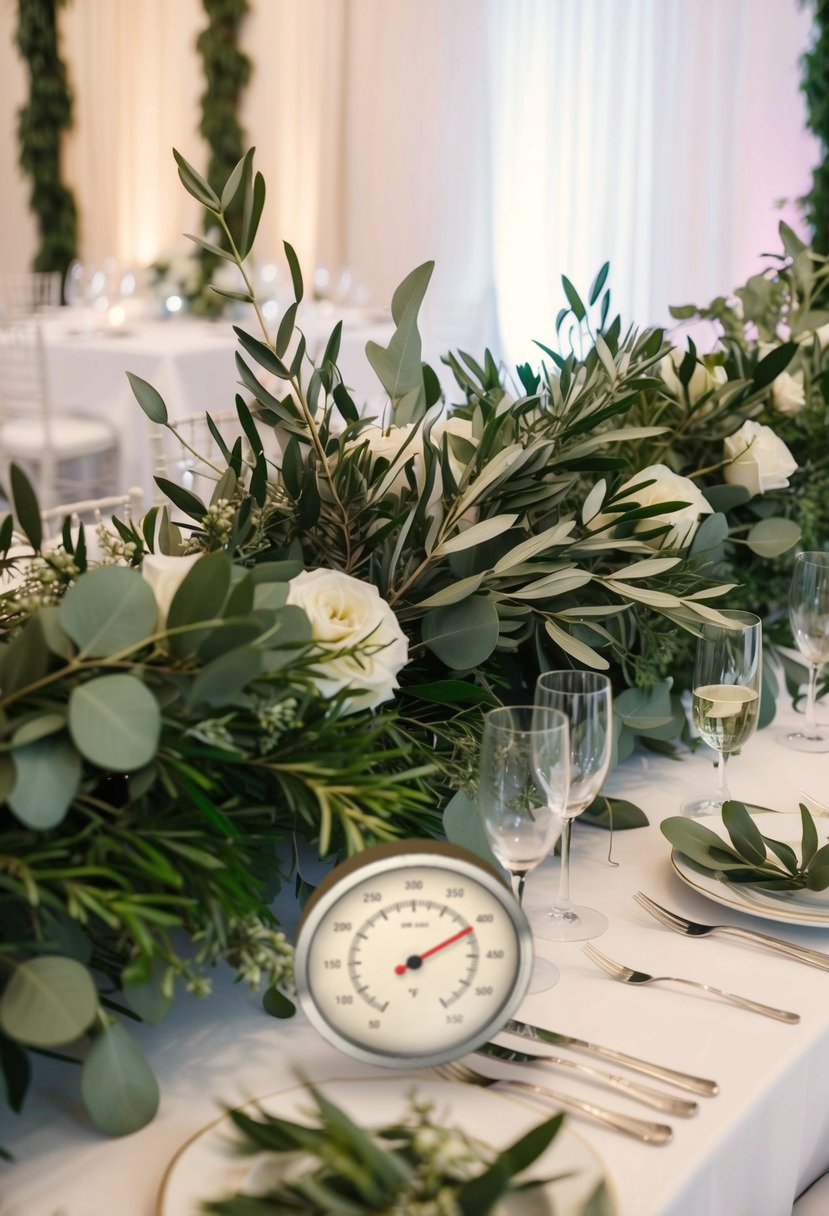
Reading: 400°F
